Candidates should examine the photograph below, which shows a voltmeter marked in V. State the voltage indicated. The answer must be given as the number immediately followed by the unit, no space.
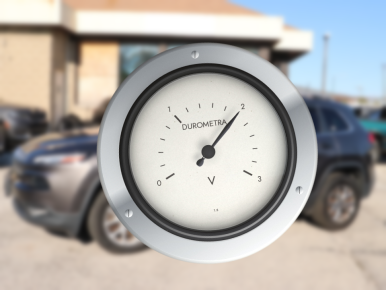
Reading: 2V
